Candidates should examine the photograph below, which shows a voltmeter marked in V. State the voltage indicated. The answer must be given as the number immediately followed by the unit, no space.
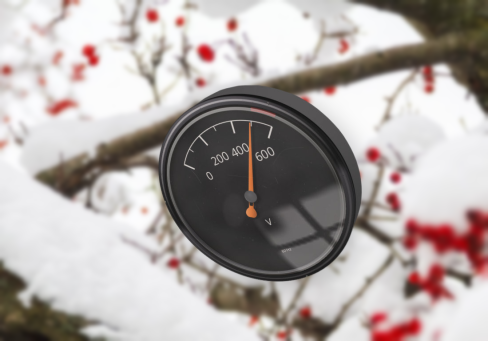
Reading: 500V
